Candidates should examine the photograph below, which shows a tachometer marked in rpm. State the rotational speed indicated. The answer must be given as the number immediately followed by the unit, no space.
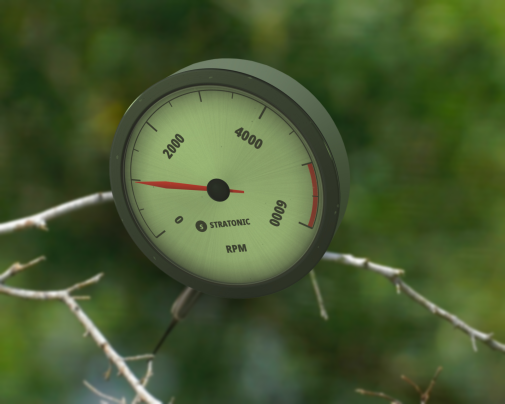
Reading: 1000rpm
